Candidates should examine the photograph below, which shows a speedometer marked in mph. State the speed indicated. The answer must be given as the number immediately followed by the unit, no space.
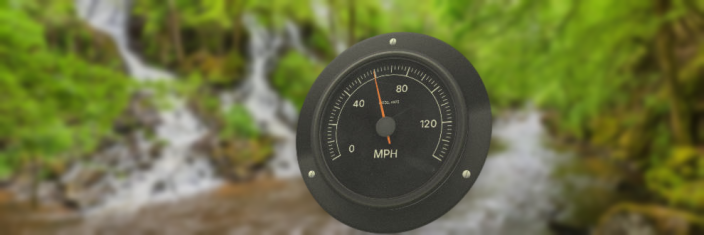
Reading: 60mph
